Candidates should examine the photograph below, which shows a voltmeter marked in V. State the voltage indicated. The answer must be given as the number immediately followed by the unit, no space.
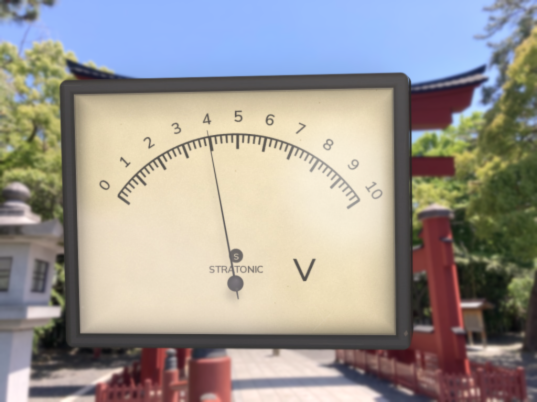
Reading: 4V
